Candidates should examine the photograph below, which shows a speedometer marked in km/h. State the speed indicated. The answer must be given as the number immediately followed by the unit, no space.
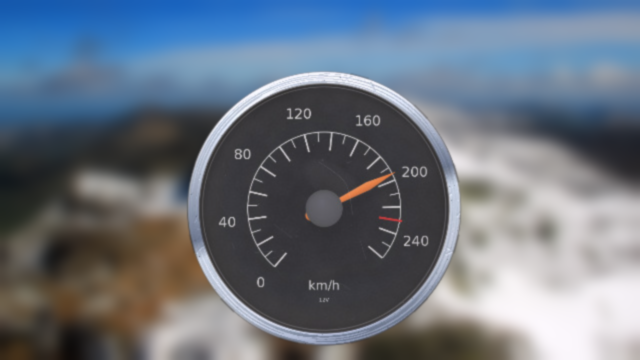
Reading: 195km/h
